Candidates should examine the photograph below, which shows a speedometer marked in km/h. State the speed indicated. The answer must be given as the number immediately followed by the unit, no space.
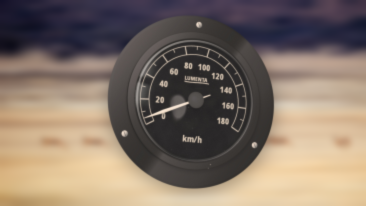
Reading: 5km/h
